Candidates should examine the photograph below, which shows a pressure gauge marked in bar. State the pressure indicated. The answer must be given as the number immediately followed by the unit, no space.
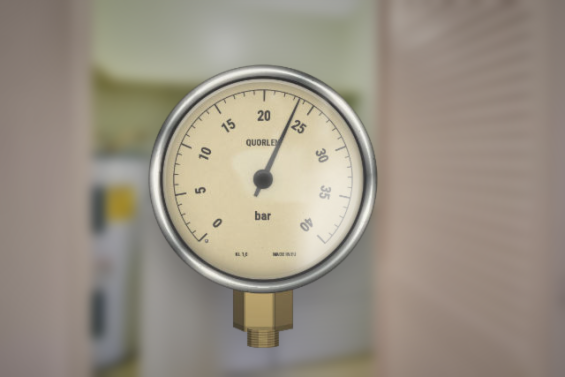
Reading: 23.5bar
